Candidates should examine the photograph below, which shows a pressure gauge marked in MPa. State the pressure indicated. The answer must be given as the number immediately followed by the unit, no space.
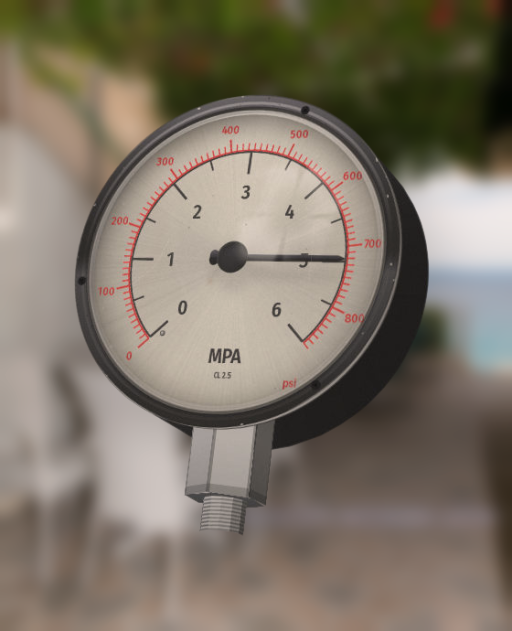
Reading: 5MPa
